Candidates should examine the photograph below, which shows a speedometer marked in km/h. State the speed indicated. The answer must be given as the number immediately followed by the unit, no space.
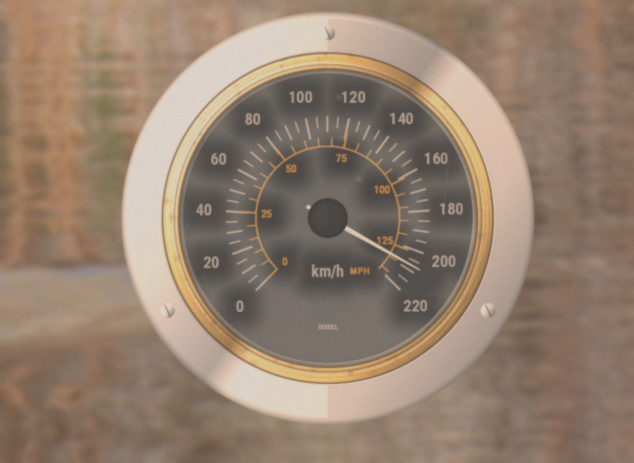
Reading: 207.5km/h
